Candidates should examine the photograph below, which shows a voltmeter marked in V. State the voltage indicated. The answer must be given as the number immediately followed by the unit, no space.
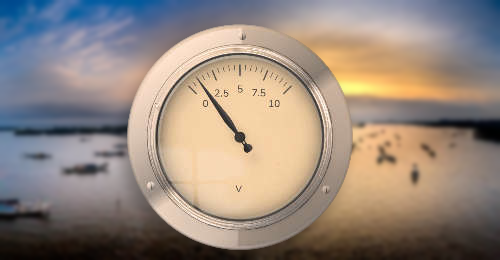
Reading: 1V
